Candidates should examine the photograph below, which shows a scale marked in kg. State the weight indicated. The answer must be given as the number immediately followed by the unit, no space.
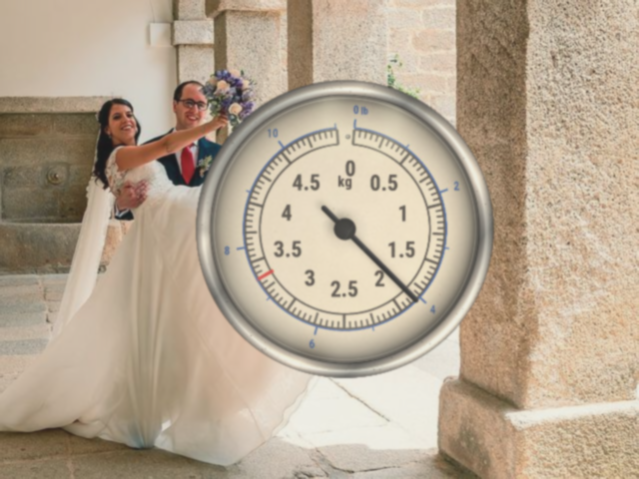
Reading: 1.85kg
